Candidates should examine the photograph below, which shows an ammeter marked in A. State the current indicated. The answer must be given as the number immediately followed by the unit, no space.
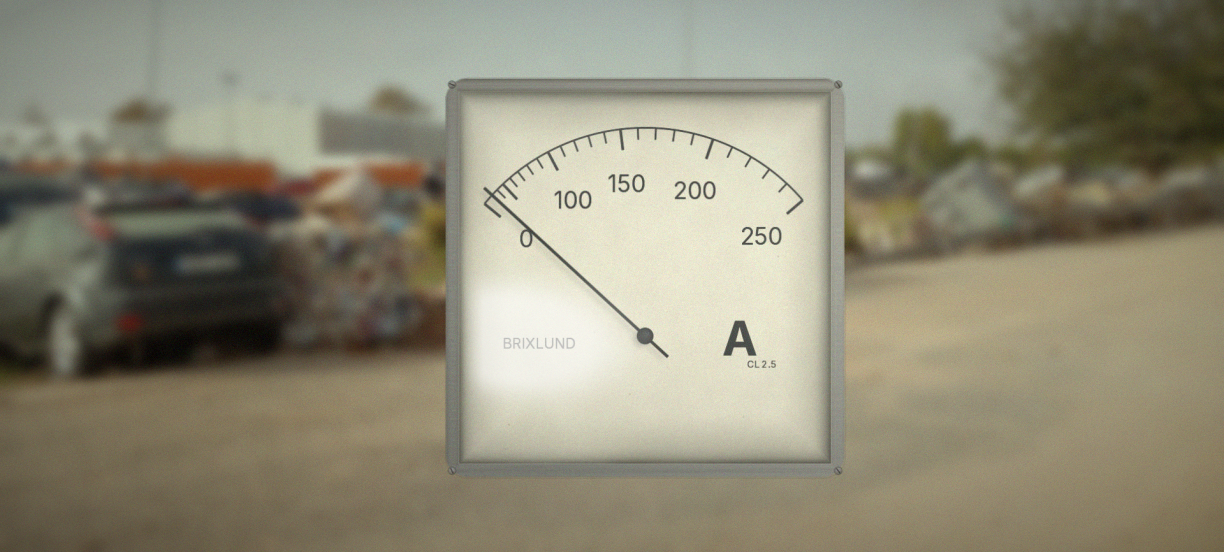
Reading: 30A
